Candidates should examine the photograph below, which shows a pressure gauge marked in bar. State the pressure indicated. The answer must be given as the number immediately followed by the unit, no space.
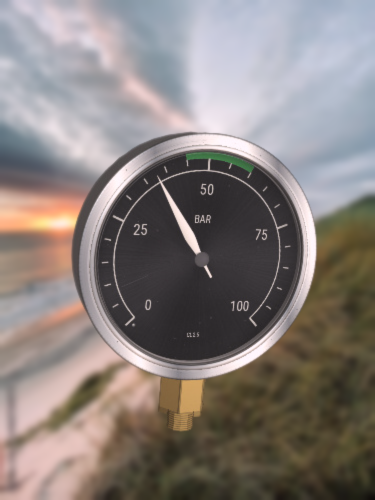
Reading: 37.5bar
